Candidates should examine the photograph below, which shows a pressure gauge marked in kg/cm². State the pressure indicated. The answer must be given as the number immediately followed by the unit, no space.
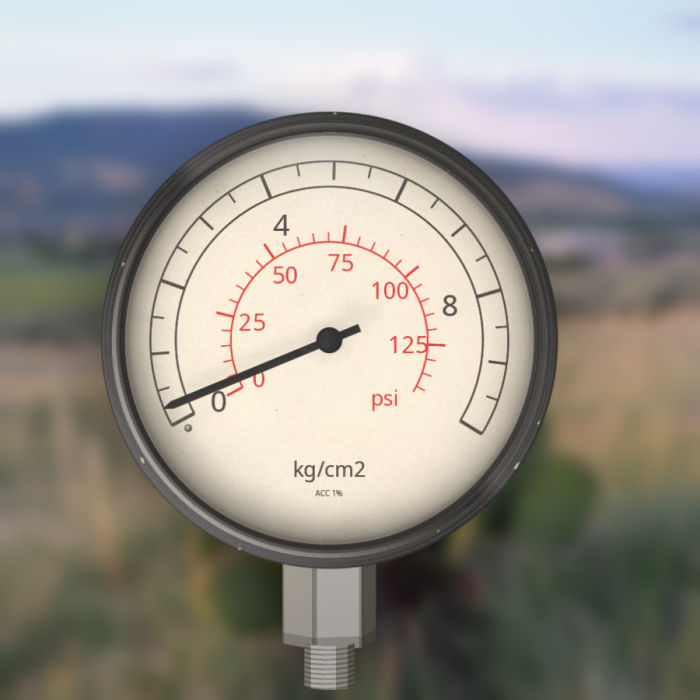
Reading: 0.25kg/cm²
